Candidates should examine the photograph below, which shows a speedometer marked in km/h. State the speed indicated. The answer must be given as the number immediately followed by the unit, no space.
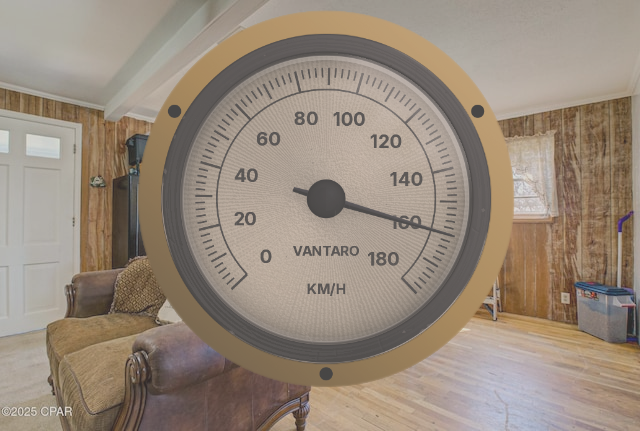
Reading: 160km/h
